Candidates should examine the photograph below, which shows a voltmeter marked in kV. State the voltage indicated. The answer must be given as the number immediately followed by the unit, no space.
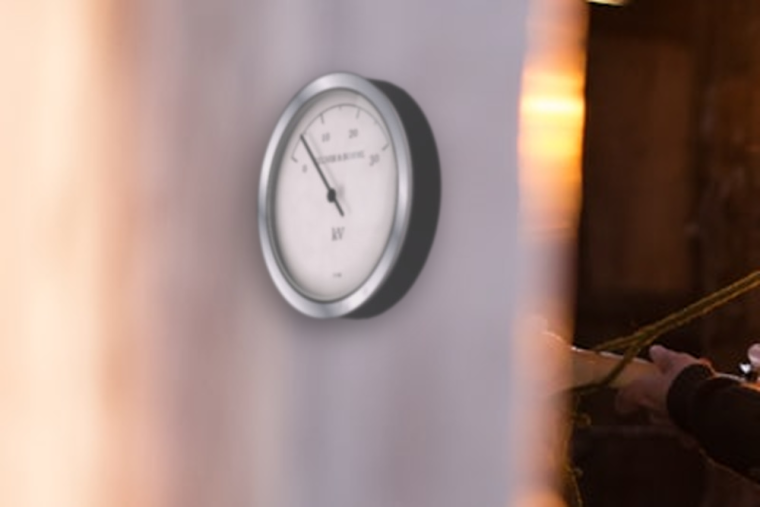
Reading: 5kV
